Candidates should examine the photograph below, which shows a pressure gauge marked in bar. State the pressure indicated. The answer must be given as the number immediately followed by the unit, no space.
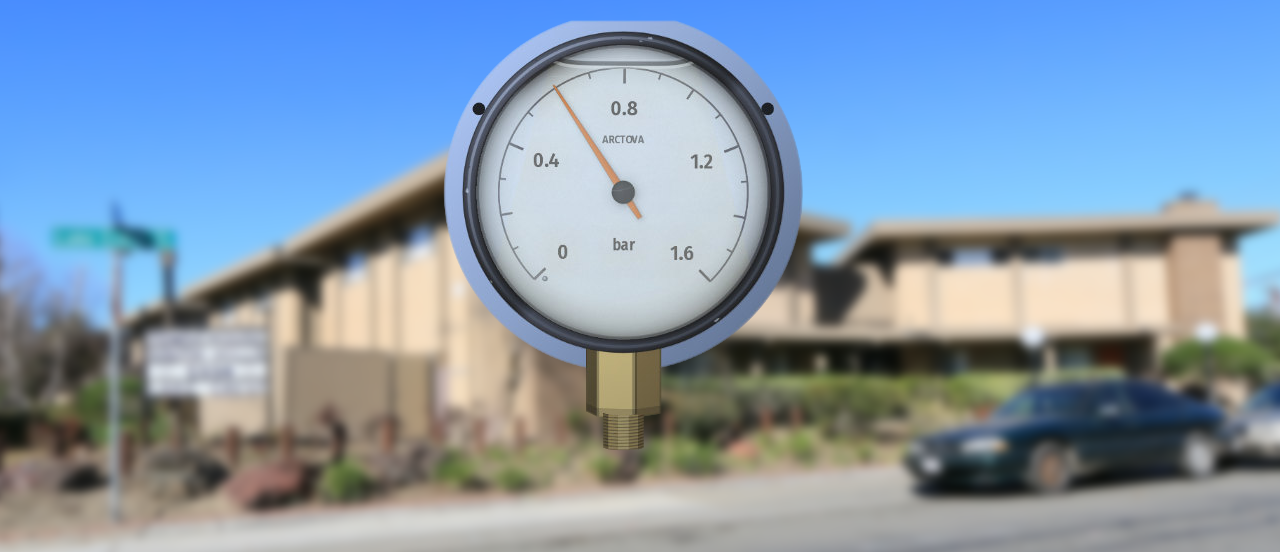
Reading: 0.6bar
